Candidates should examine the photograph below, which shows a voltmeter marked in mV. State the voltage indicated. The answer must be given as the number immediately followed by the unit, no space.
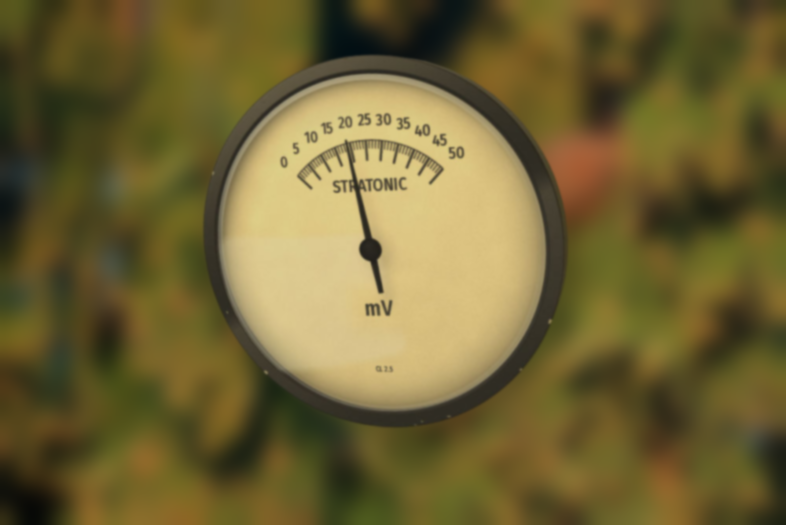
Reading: 20mV
